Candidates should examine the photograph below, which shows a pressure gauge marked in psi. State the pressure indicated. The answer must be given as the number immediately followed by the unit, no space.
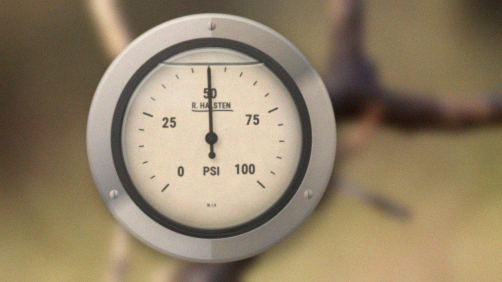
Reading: 50psi
